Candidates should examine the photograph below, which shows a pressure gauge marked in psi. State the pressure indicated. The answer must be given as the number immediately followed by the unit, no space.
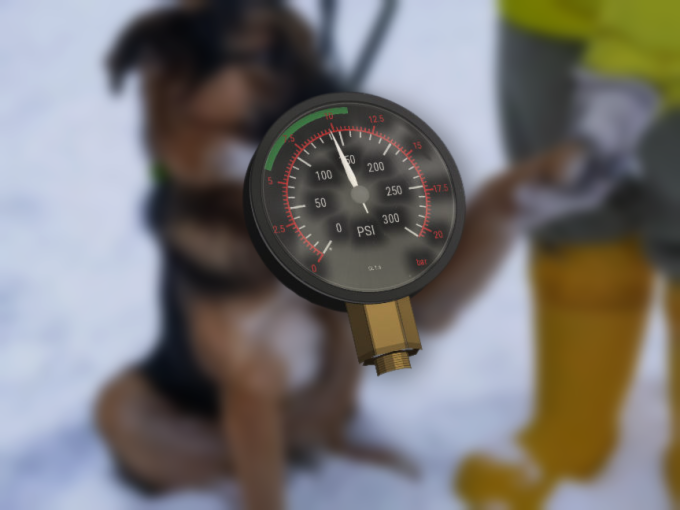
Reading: 140psi
